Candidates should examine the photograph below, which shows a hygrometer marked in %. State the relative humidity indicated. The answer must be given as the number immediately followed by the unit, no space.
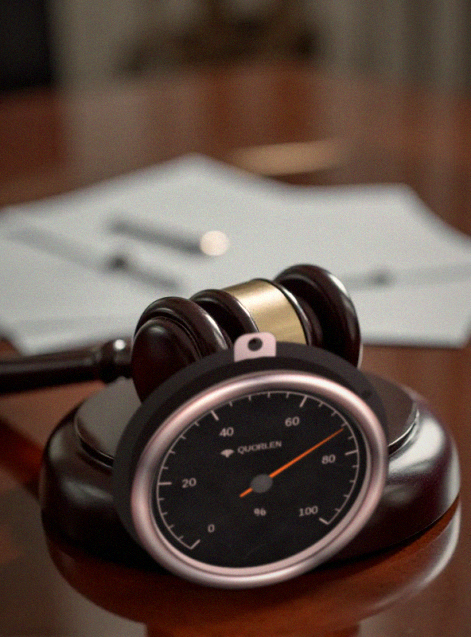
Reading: 72%
